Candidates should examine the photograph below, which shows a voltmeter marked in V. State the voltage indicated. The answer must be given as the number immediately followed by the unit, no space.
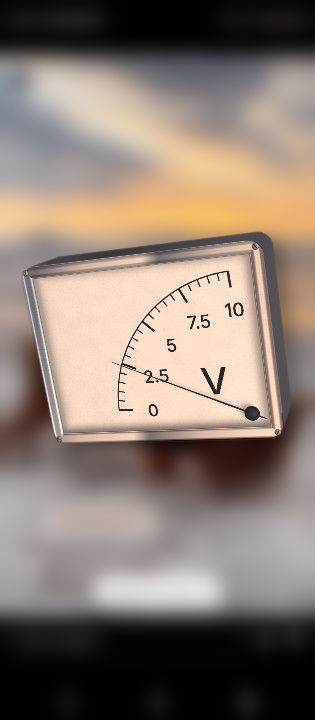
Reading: 2.5V
